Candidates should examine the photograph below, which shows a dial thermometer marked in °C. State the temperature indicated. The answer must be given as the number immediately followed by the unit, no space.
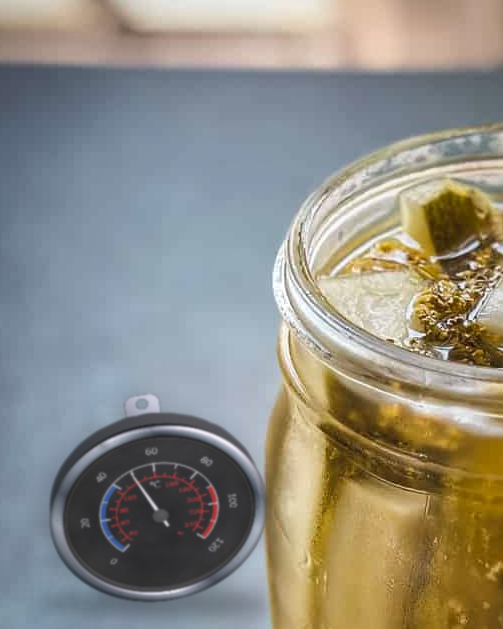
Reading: 50°C
